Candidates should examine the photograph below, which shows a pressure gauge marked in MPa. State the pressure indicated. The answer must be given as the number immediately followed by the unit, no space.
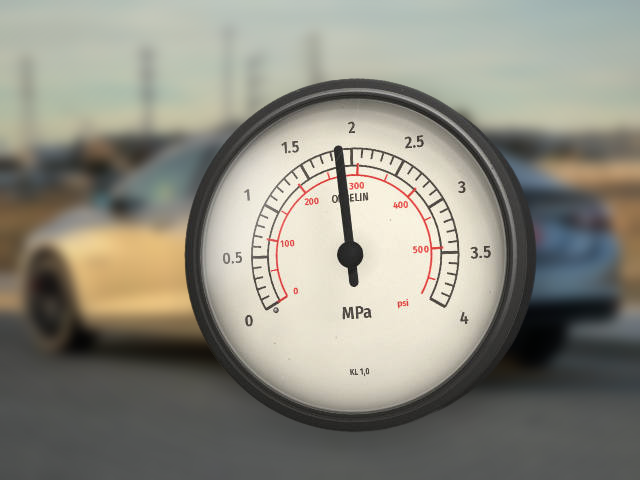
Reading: 1.9MPa
